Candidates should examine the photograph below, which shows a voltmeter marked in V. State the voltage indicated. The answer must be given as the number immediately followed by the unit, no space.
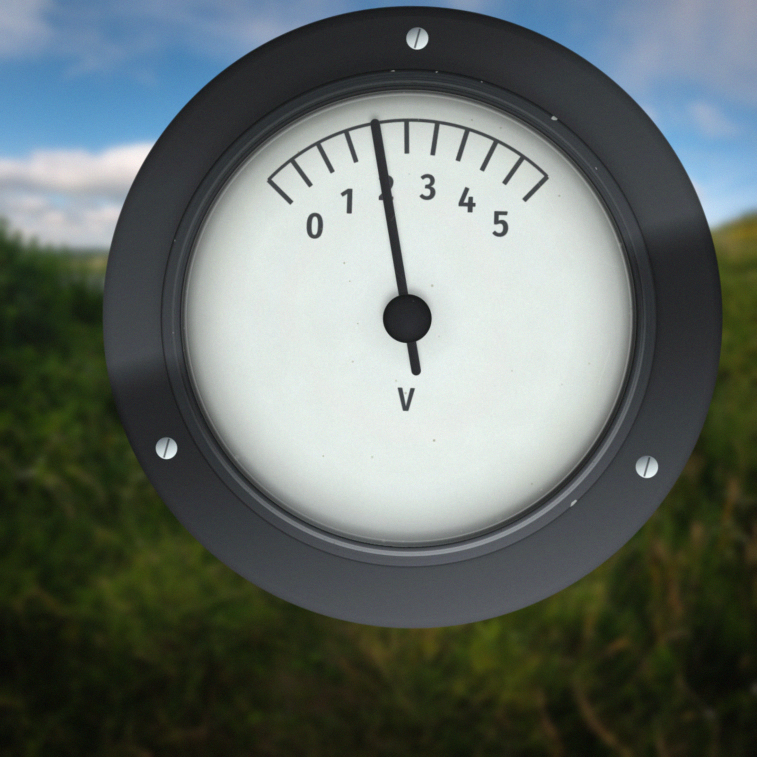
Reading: 2V
